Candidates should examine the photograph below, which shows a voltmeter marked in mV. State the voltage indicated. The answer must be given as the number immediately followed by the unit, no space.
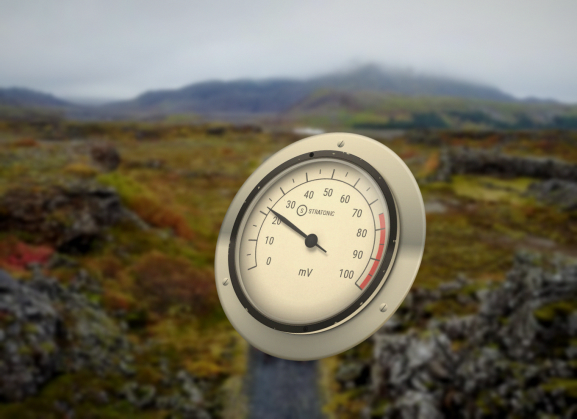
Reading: 22.5mV
